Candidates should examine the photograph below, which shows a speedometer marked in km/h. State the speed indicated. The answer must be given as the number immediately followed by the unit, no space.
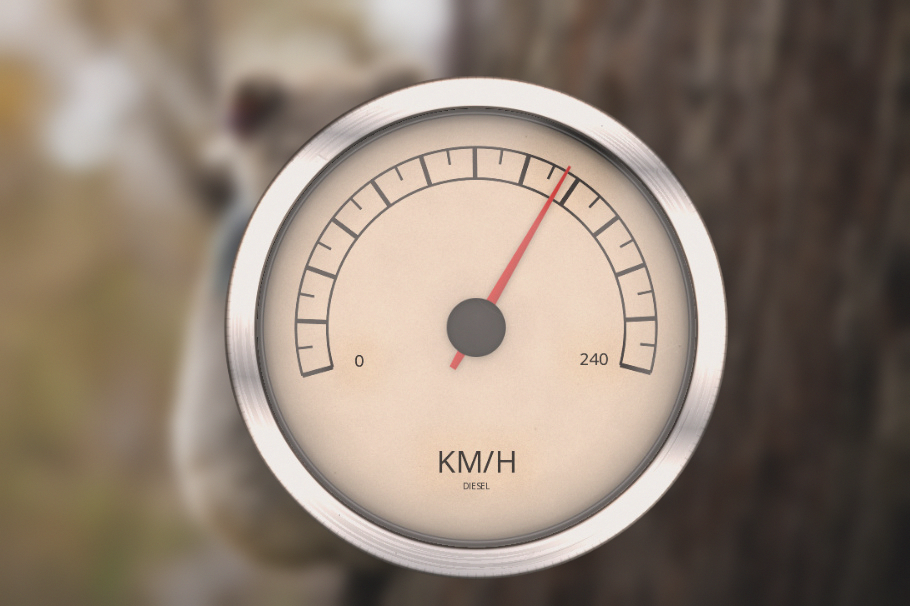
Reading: 155km/h
